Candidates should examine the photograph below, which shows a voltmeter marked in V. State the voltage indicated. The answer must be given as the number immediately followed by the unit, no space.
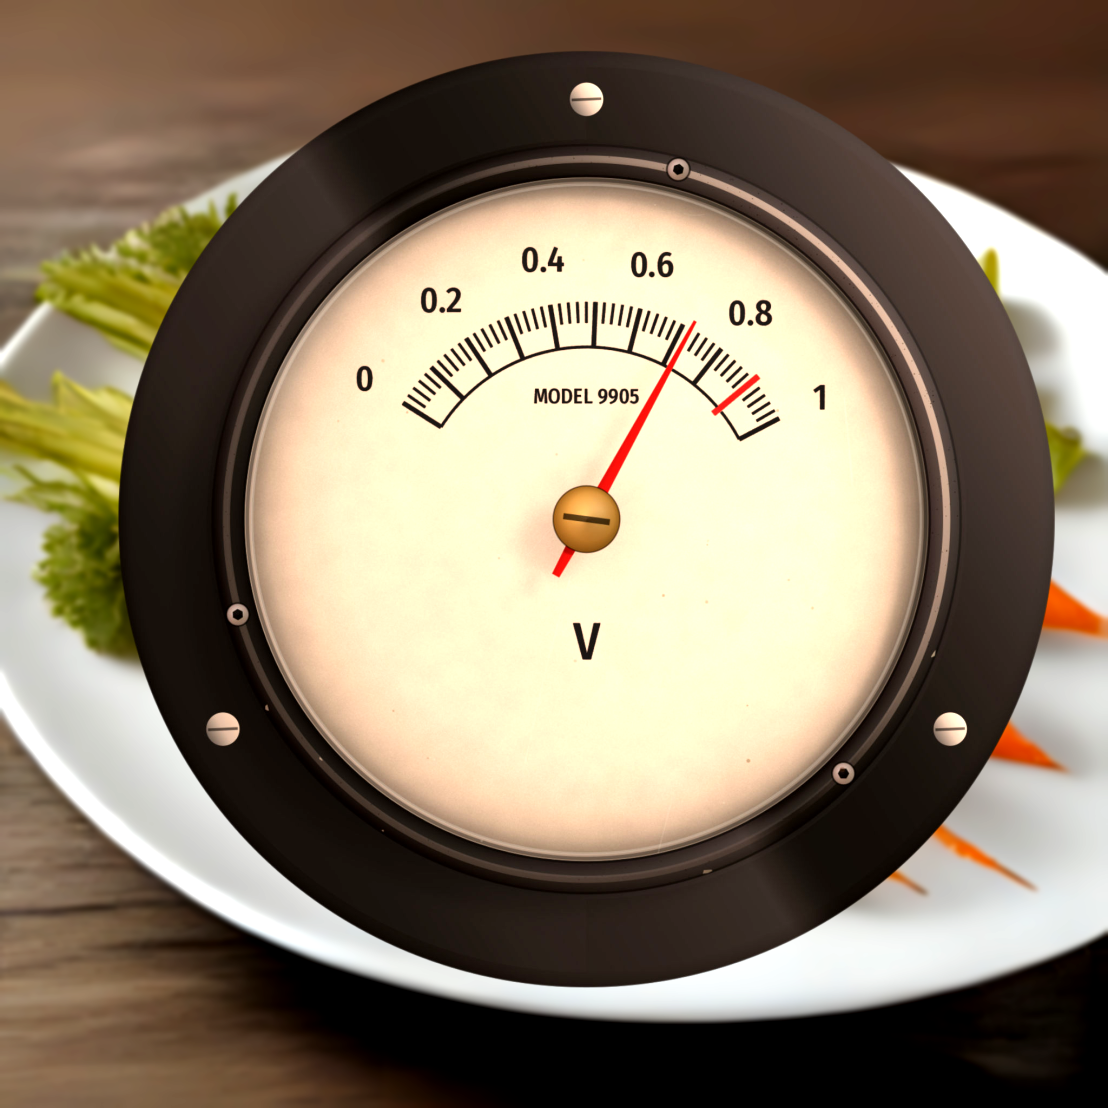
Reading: 0.72V
